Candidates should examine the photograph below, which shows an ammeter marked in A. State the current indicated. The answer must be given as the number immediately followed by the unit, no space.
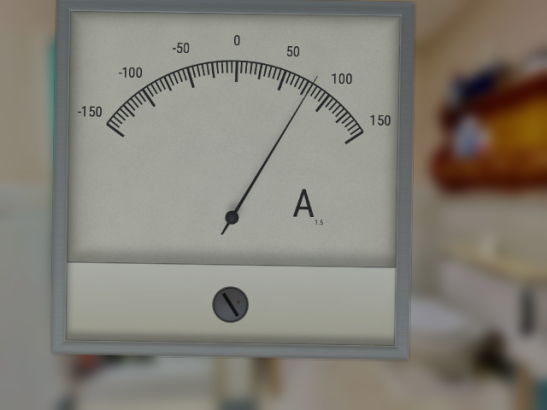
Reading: 80A
